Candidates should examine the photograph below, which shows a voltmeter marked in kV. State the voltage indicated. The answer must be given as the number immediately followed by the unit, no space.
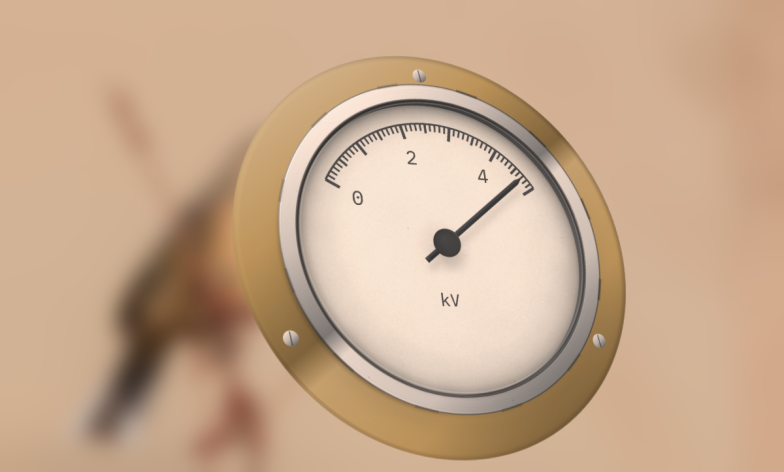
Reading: 4.7kV
